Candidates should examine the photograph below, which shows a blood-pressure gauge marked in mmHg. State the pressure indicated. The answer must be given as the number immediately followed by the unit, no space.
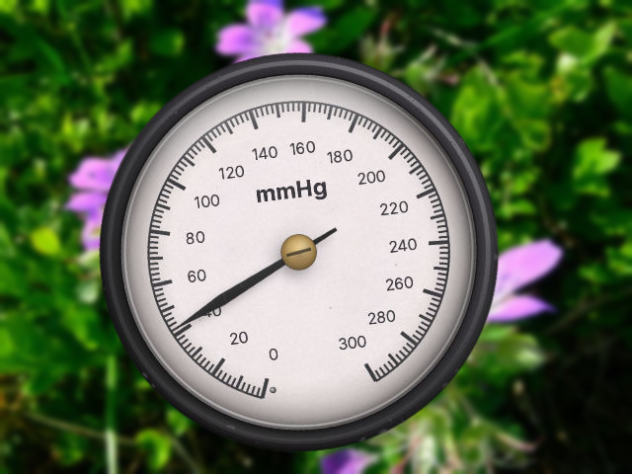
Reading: 42mmHg
